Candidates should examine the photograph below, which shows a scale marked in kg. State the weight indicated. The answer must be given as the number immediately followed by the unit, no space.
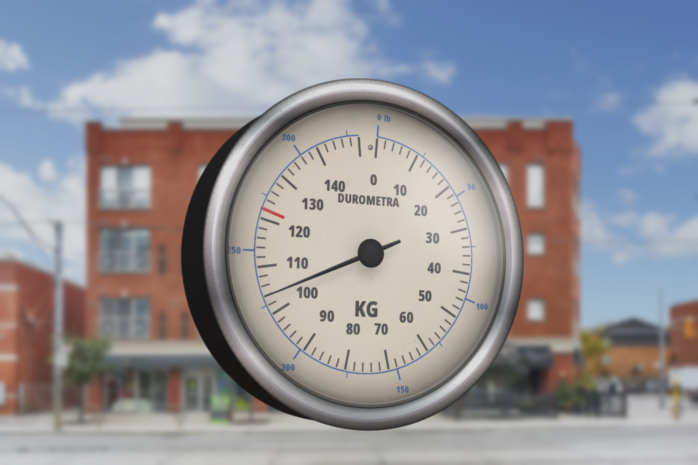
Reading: 104kg
